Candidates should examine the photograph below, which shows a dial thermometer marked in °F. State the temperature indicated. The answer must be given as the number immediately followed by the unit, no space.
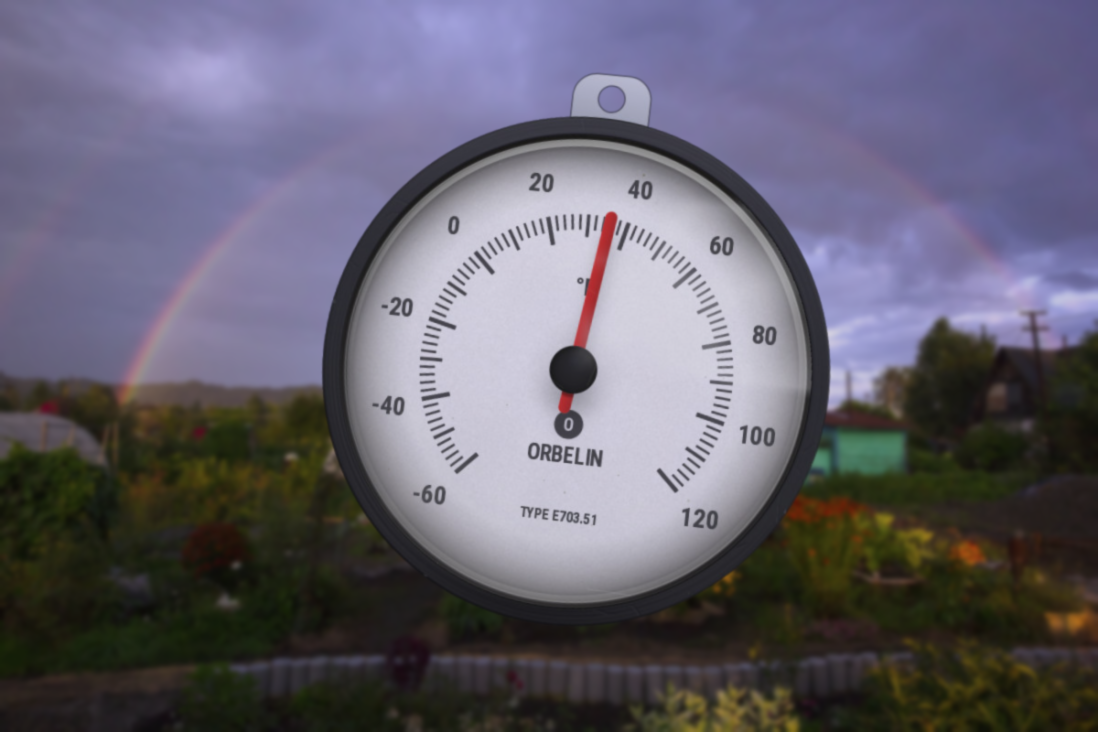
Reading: 36°F
